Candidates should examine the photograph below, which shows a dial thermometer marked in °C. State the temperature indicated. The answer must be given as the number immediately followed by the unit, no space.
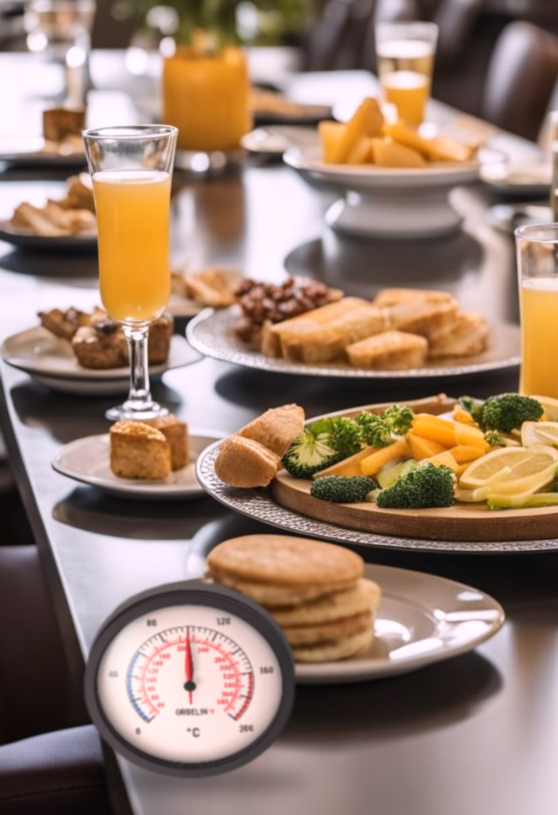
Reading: 100°C
